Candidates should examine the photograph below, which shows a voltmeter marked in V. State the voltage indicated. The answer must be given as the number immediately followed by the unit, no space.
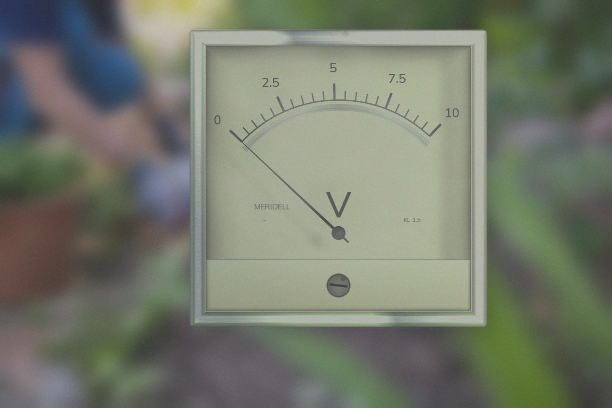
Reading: 0V
